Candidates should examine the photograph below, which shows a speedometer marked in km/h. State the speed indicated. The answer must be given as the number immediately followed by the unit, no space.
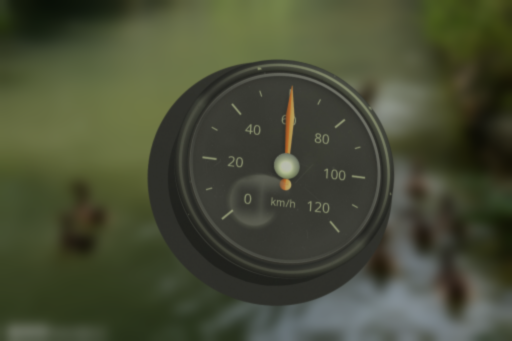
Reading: 60km/h
